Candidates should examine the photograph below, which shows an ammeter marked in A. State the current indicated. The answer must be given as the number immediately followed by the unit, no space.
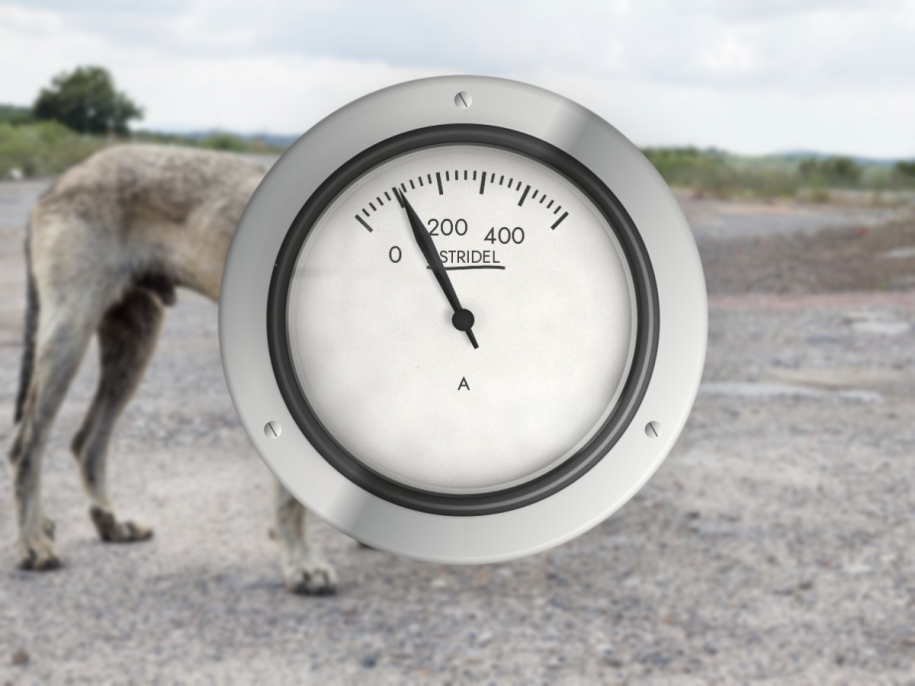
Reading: 110A
